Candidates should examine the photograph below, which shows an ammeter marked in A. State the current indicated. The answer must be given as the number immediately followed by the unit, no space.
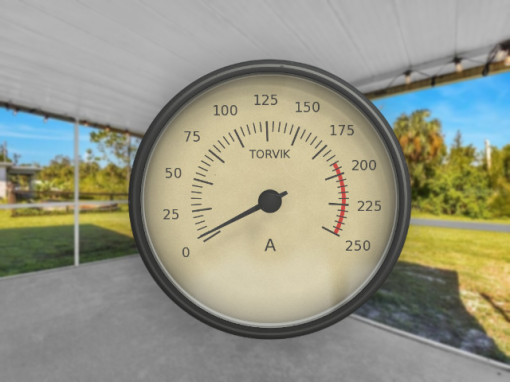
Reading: 5A
